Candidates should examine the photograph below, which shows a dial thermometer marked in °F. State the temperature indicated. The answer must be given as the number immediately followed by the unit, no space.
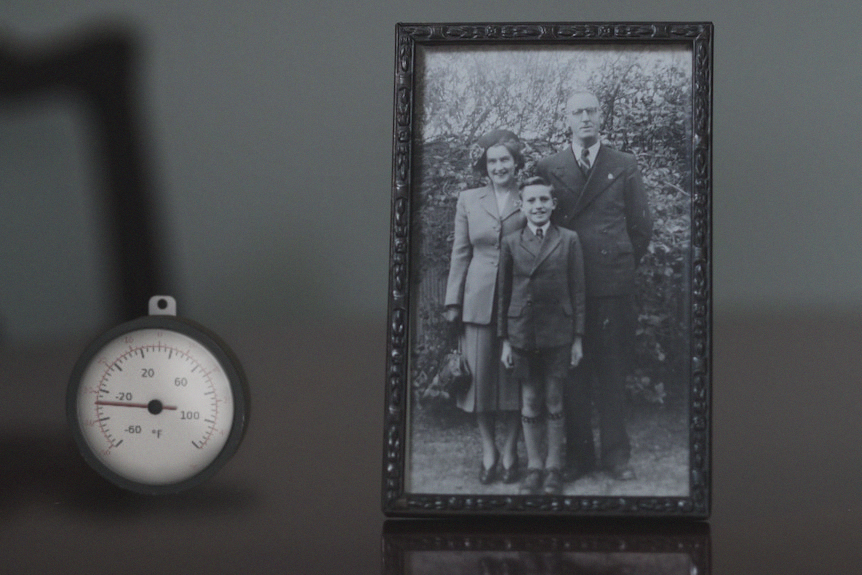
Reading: -28°F
